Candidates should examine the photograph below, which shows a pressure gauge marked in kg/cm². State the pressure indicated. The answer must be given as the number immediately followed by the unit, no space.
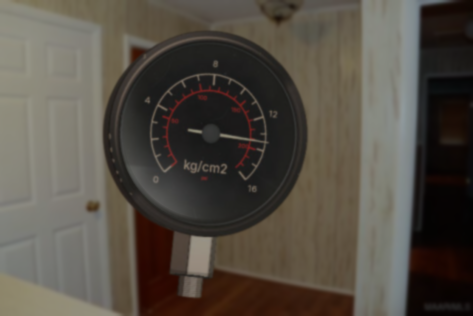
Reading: 13.5kg/cm²
